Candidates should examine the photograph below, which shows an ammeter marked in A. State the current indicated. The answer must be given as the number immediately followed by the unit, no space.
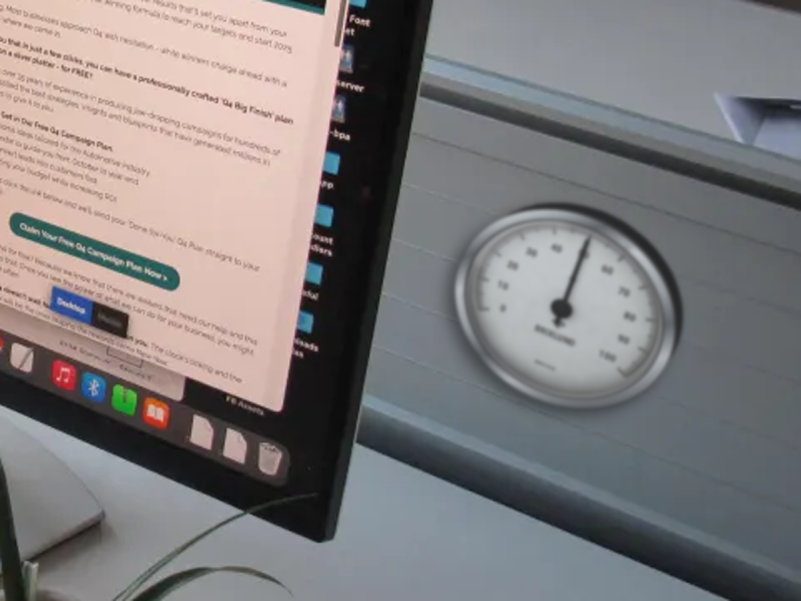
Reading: 50A
